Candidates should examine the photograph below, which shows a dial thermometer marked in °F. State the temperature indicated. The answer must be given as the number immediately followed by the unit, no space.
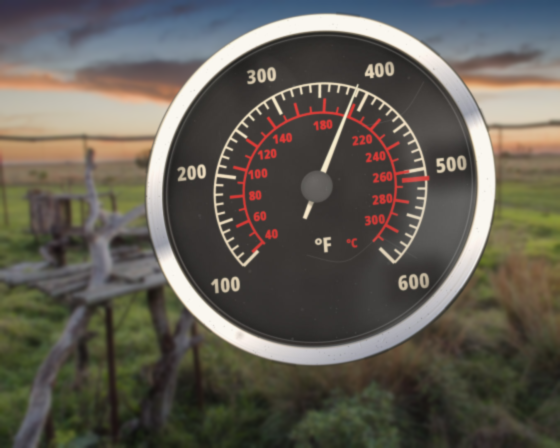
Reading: 390°F
